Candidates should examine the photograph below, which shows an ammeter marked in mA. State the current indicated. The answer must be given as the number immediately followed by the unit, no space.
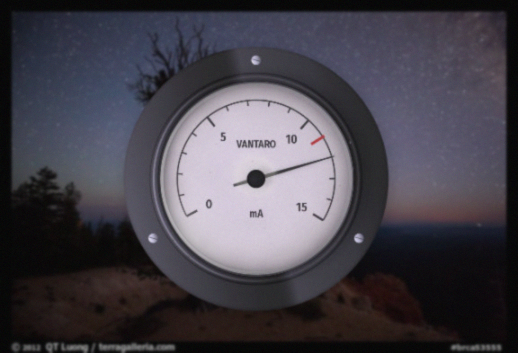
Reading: 12mA
